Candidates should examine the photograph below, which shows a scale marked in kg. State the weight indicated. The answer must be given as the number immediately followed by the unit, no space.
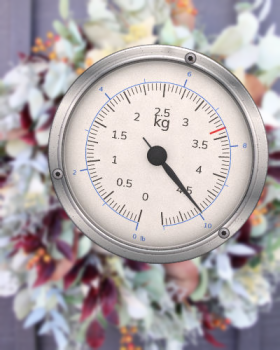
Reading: 4.5kg
